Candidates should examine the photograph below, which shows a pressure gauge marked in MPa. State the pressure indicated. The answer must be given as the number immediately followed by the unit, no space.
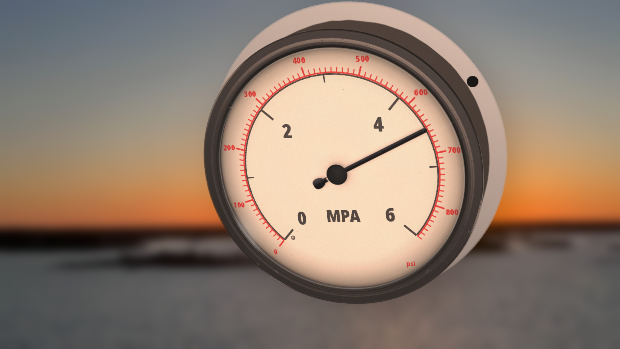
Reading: 4.5MPa
